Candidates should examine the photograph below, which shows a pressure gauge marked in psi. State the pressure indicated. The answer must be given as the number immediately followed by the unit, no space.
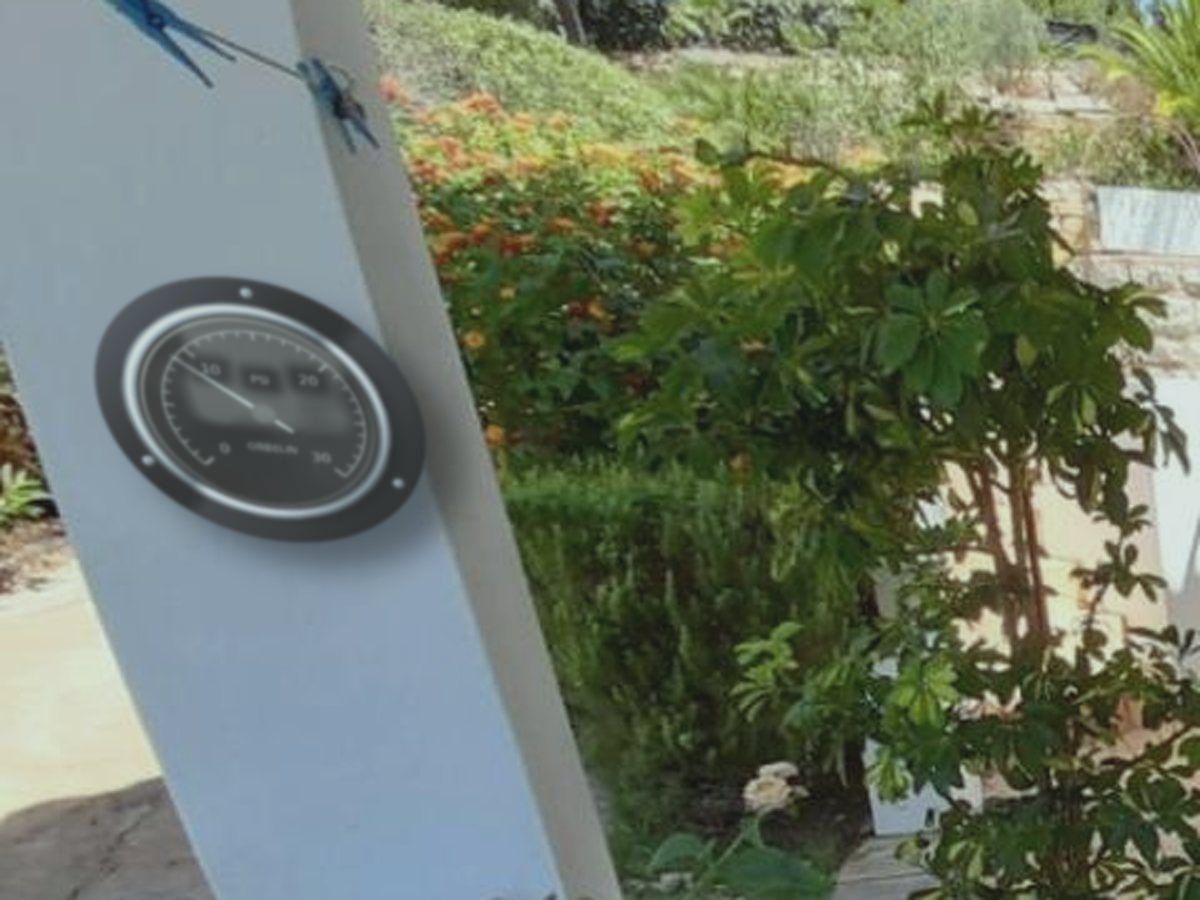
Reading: 9psi
